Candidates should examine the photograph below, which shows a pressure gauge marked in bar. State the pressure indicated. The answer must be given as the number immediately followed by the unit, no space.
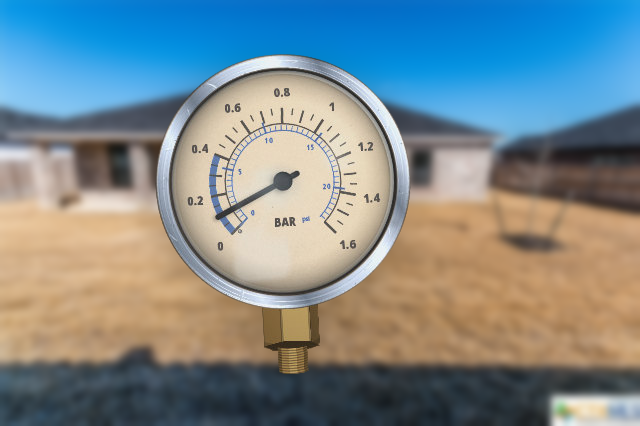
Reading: 0.1bar
